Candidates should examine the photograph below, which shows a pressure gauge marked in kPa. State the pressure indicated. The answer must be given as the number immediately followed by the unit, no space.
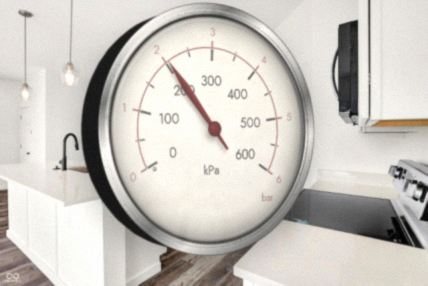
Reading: 200kPa
